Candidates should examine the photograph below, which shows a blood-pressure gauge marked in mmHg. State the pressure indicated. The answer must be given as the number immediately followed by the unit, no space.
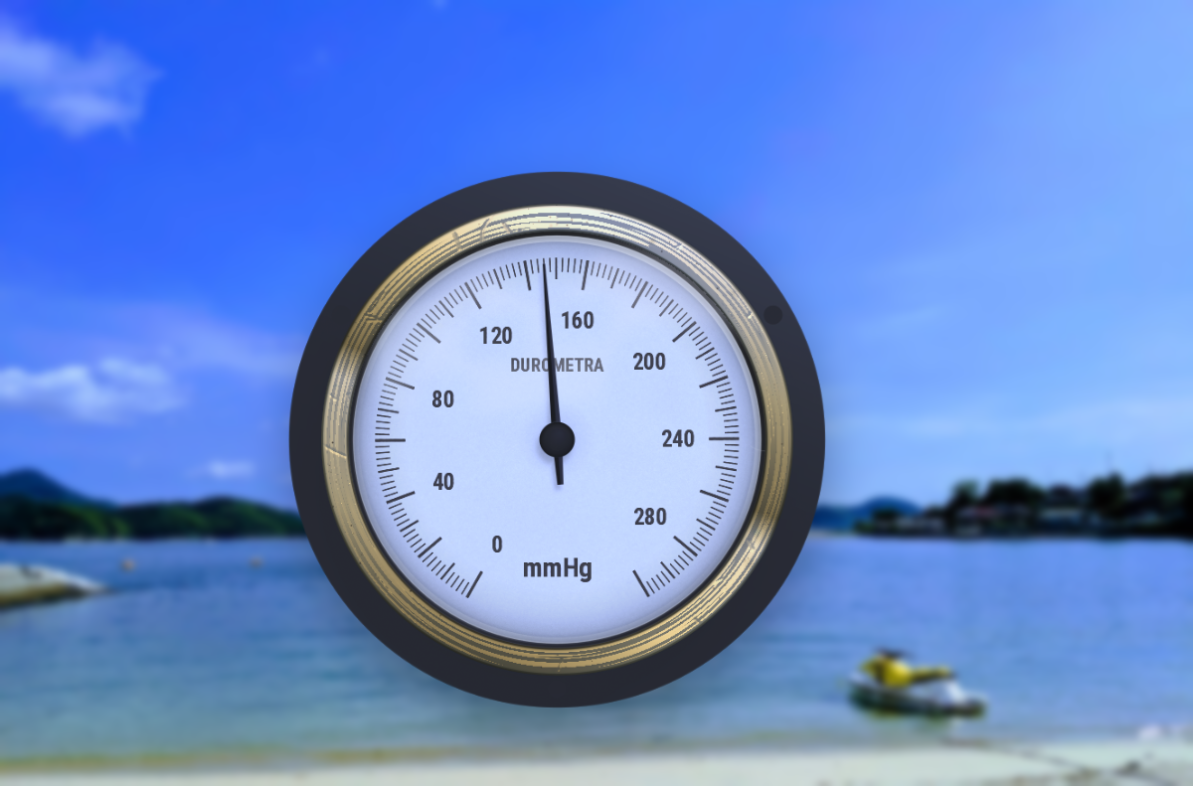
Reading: 146mmHg
